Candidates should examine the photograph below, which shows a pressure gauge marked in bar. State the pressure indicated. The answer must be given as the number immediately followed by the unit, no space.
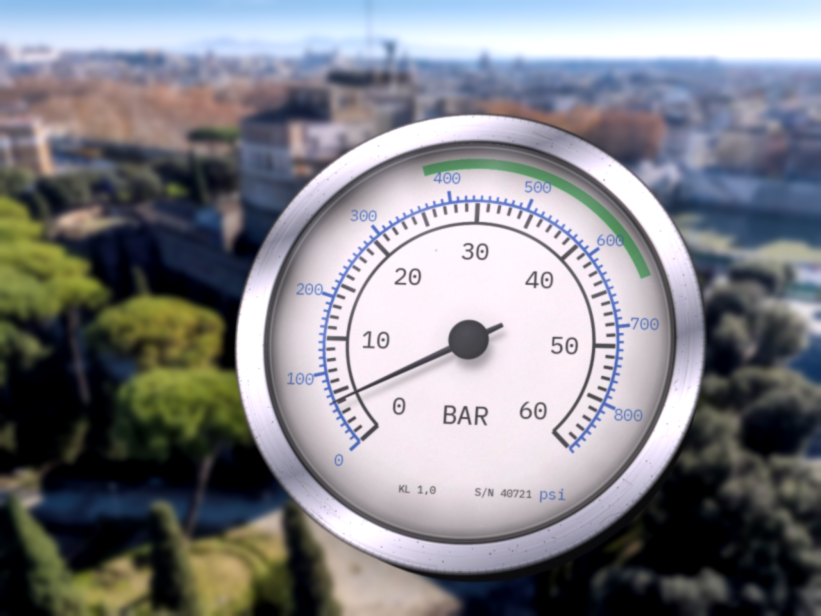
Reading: 4bar
